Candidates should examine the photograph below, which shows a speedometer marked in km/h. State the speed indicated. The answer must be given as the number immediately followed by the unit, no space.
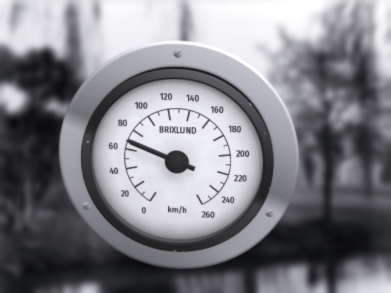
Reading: 70km/h
